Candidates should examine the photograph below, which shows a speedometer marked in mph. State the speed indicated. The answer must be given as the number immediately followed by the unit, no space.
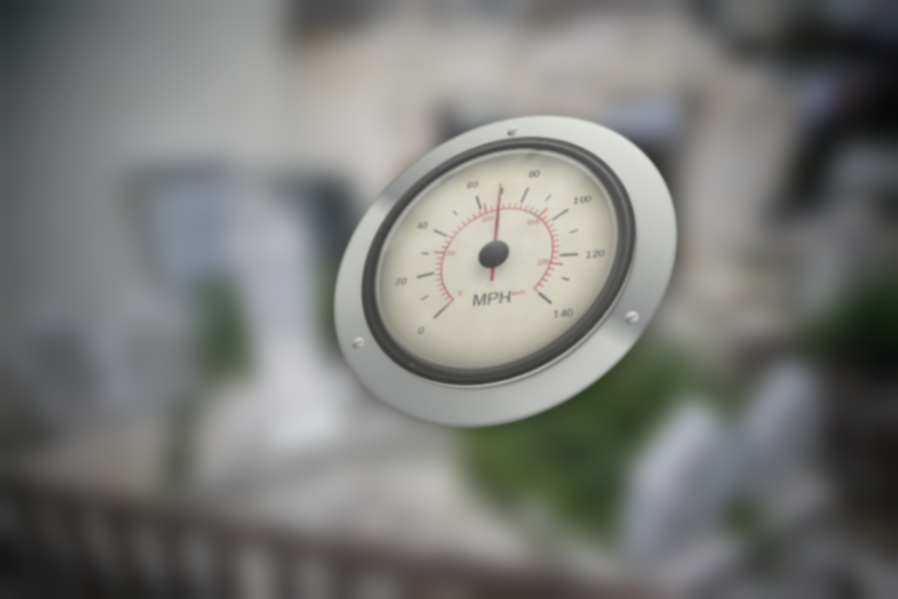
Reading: 70mph
